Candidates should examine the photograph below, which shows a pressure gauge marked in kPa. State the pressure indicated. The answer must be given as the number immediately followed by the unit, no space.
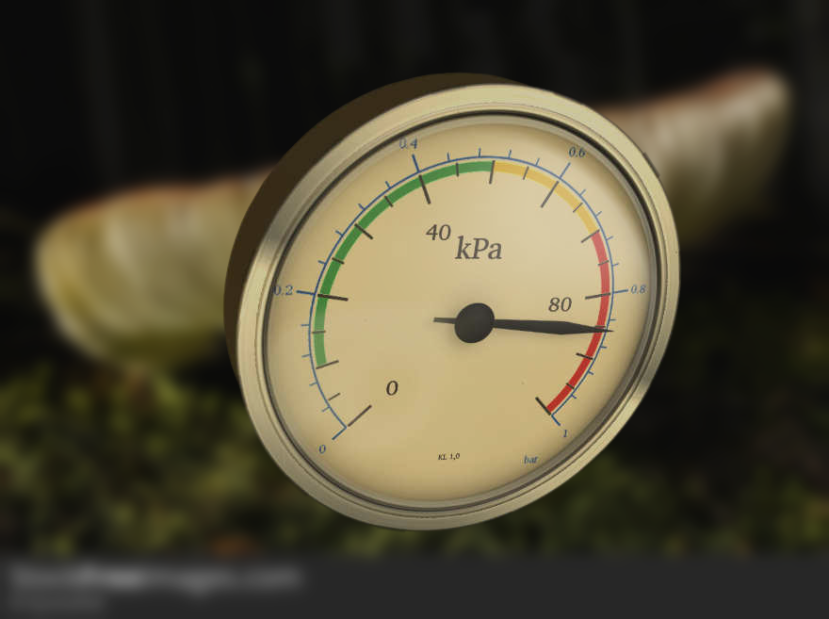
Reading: 85kPa
